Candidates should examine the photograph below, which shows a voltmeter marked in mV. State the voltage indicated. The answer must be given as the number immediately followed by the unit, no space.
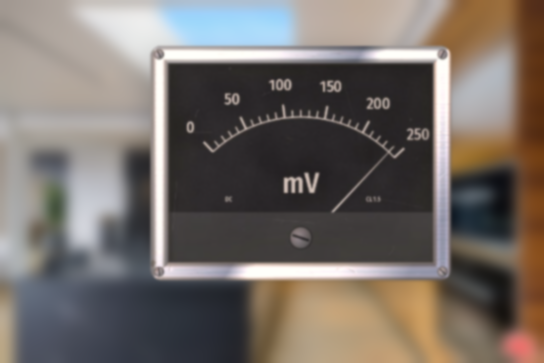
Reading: 240mV
